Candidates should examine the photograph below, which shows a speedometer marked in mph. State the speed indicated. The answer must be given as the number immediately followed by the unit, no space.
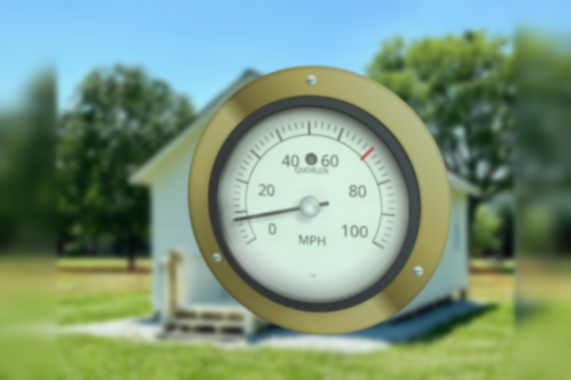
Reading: 8mph
